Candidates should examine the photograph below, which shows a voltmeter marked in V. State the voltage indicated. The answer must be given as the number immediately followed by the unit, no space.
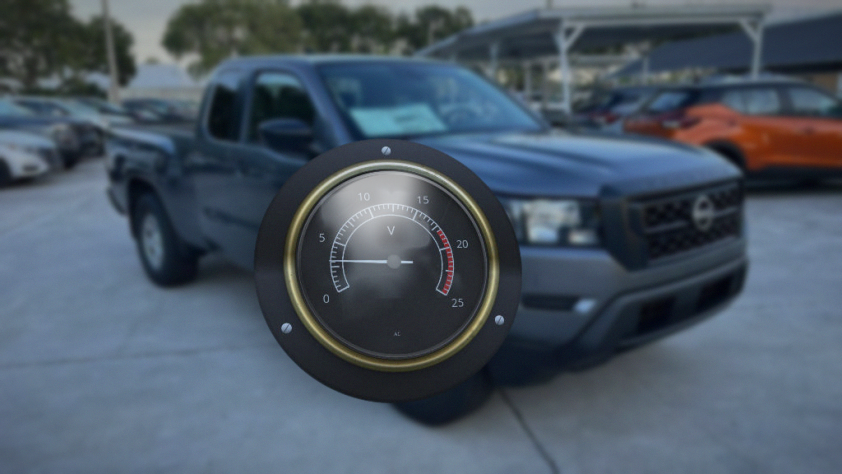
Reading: 3V
